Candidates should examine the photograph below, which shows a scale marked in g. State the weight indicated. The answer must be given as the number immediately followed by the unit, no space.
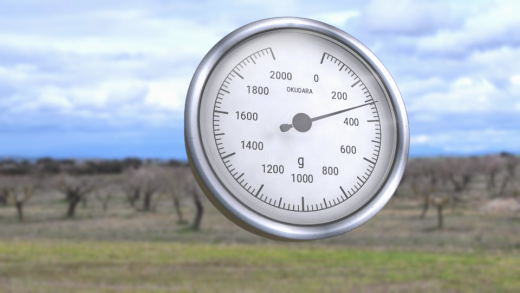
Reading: 320g
